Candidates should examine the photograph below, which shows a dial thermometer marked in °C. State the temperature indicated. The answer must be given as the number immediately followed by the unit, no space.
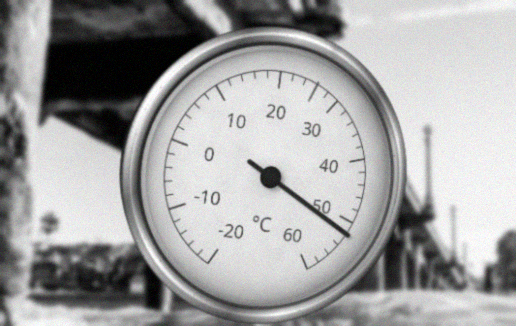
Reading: 52°C
